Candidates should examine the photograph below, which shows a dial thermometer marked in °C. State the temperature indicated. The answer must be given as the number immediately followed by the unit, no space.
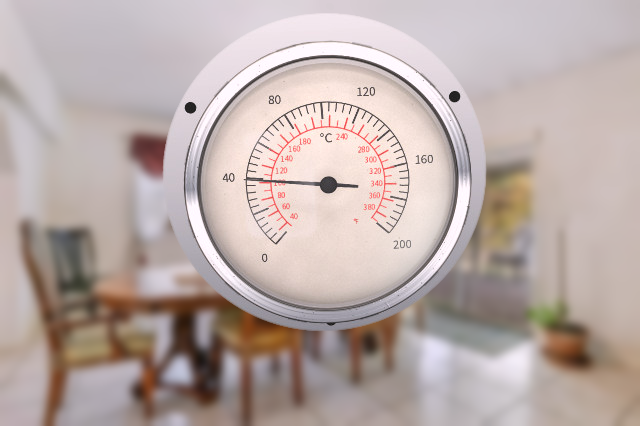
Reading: 40°C
